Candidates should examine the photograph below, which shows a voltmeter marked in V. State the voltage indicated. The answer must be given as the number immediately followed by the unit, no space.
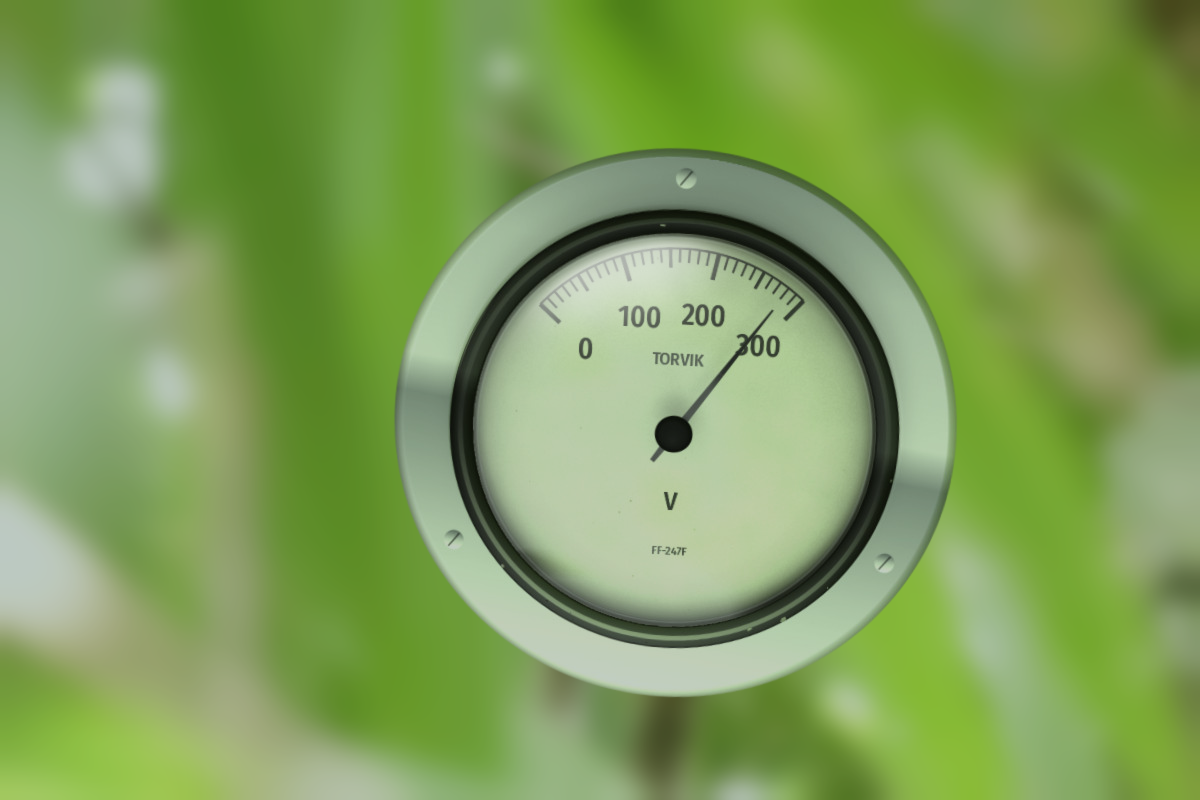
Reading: 280V
